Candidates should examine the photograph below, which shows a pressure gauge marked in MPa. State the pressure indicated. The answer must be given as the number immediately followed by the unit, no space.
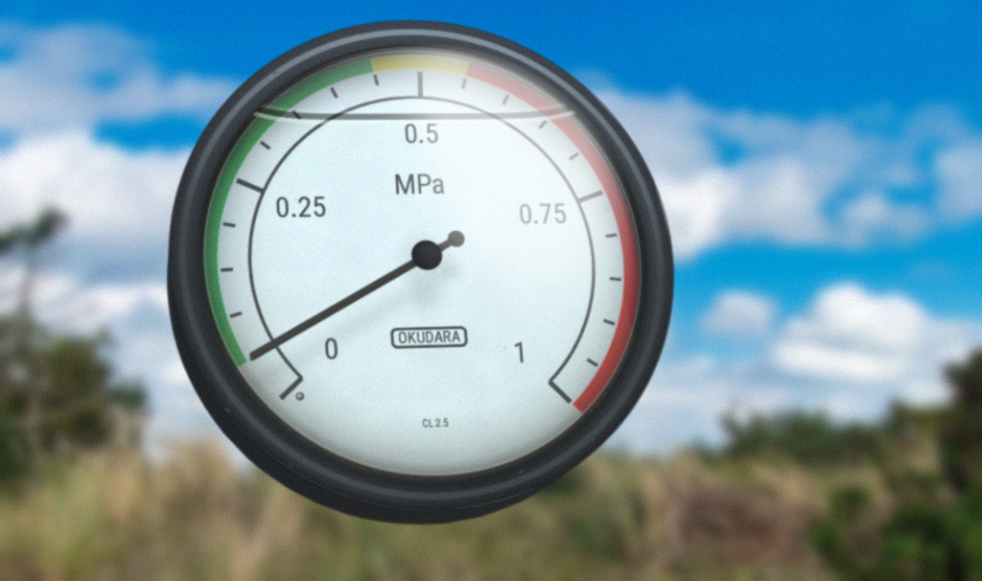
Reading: 0.05MPa
